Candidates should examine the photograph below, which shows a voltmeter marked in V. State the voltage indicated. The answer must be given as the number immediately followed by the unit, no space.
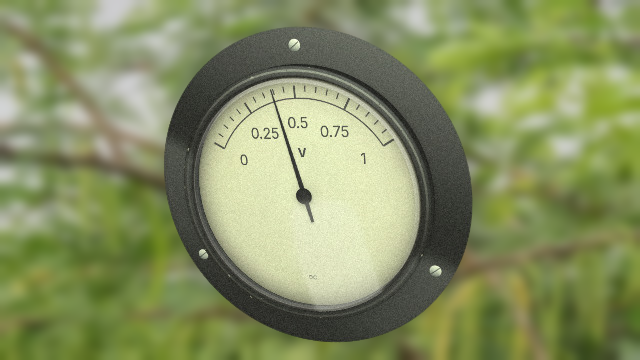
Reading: 0.4V
